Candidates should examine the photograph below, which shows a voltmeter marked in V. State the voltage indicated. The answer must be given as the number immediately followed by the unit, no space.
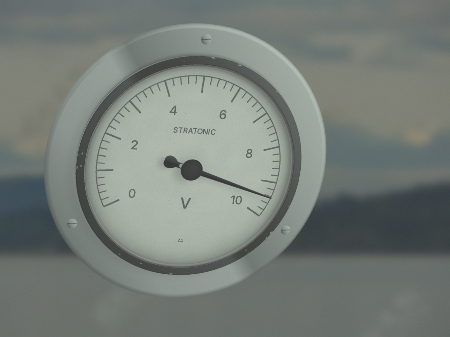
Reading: 9.4V
